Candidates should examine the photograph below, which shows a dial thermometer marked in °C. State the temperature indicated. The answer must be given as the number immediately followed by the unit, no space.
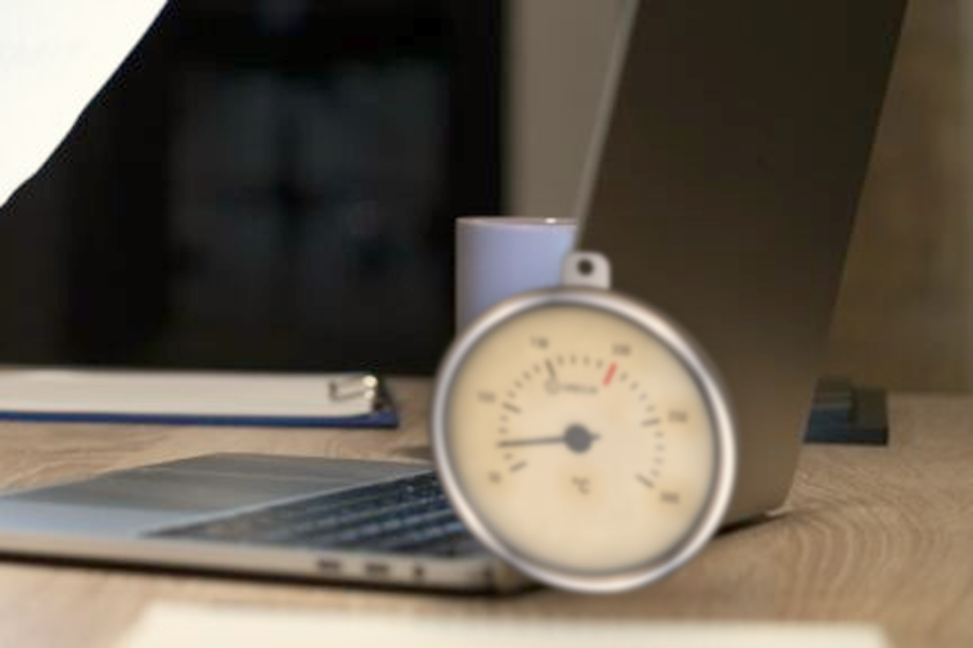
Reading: 70°C
